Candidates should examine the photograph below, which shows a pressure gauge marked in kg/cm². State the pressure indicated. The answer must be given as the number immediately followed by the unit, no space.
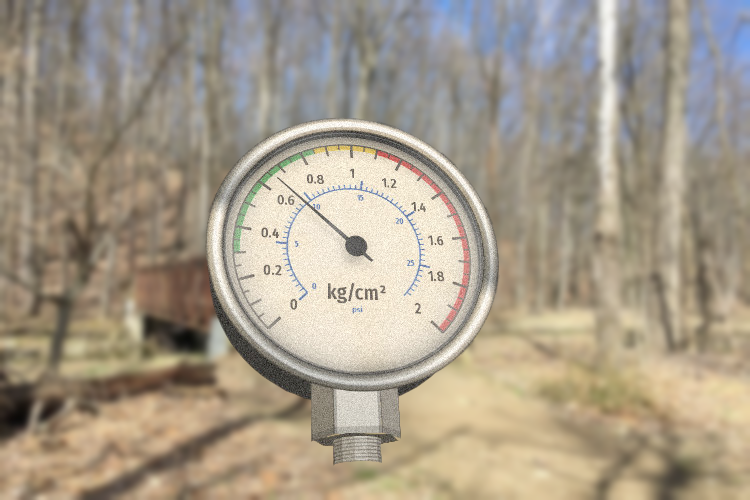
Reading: 0.65kg/cm²
